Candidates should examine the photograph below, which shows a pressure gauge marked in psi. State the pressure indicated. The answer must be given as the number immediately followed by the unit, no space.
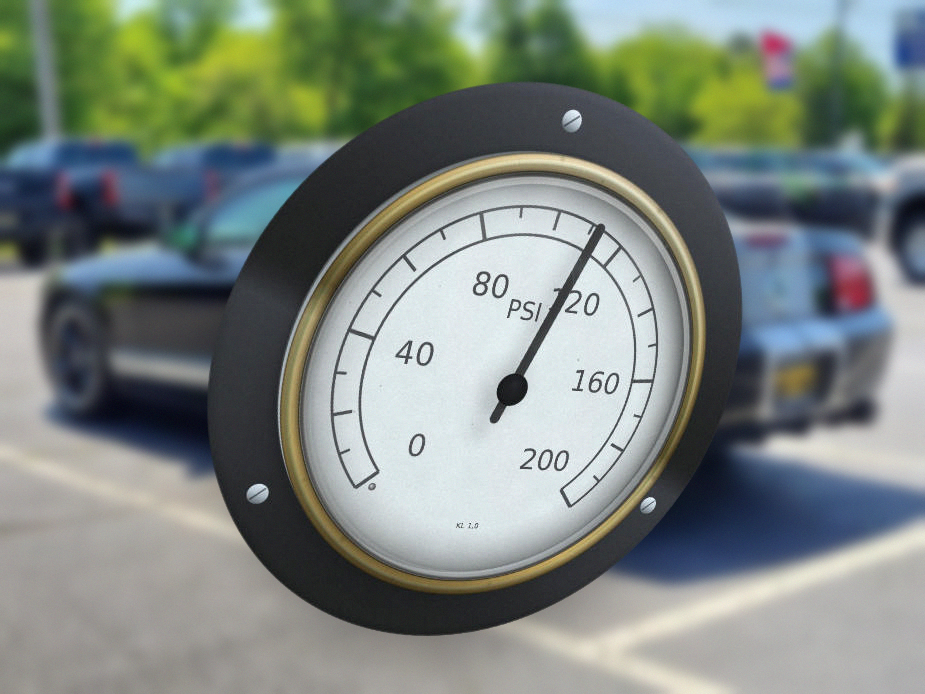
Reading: 110psi
